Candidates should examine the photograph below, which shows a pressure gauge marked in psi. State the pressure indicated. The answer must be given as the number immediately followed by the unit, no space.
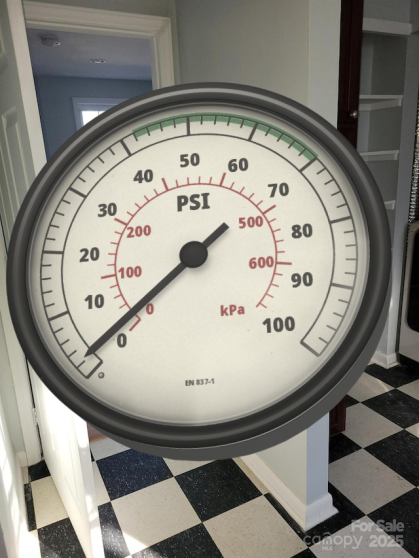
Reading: 2psi
